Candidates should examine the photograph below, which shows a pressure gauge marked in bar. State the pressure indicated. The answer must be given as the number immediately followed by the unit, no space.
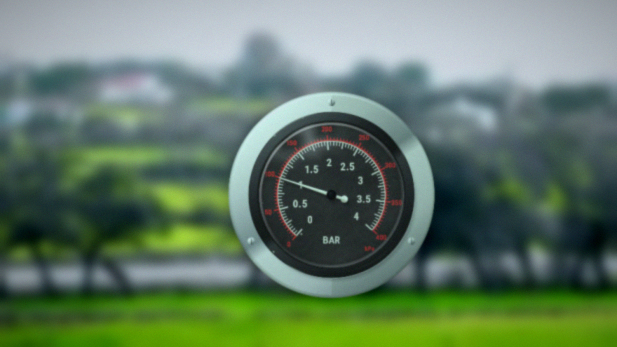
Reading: 1bar
